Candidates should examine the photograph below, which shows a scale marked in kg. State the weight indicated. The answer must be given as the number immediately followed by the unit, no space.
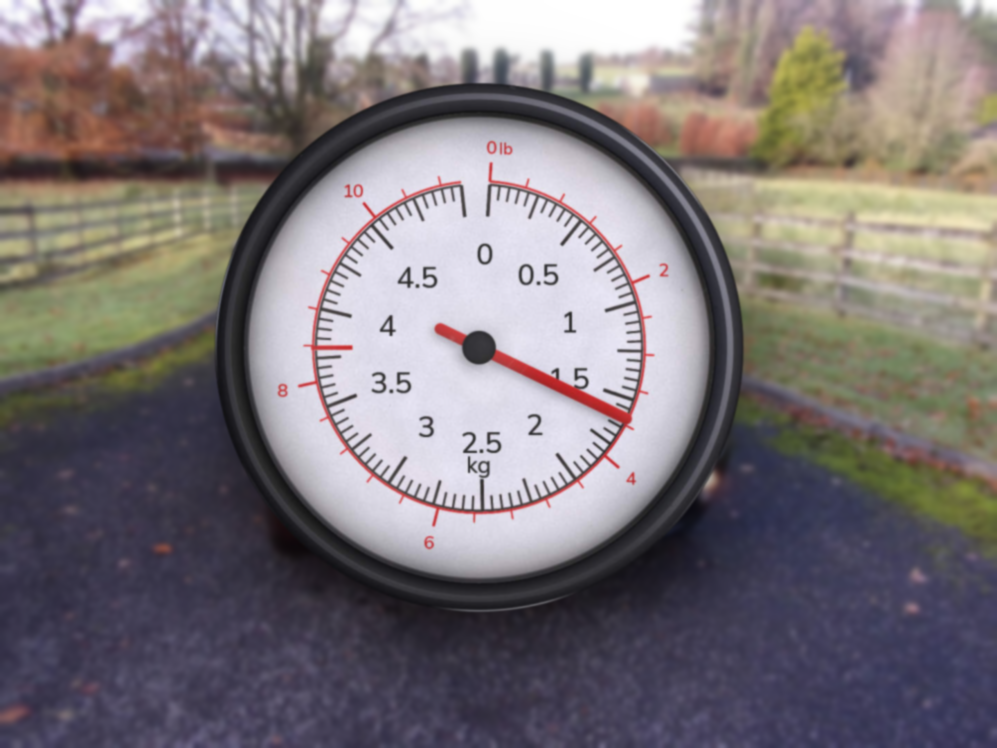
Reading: 1.6kg
